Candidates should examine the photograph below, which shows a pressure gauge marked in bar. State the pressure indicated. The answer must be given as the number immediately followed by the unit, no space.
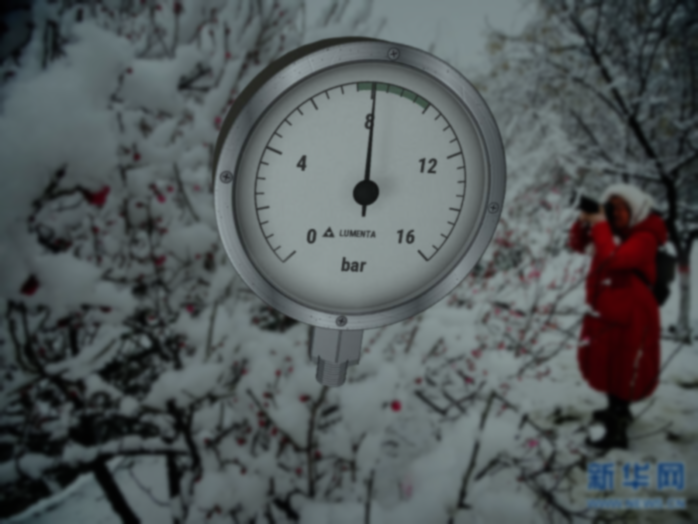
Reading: 8bar
